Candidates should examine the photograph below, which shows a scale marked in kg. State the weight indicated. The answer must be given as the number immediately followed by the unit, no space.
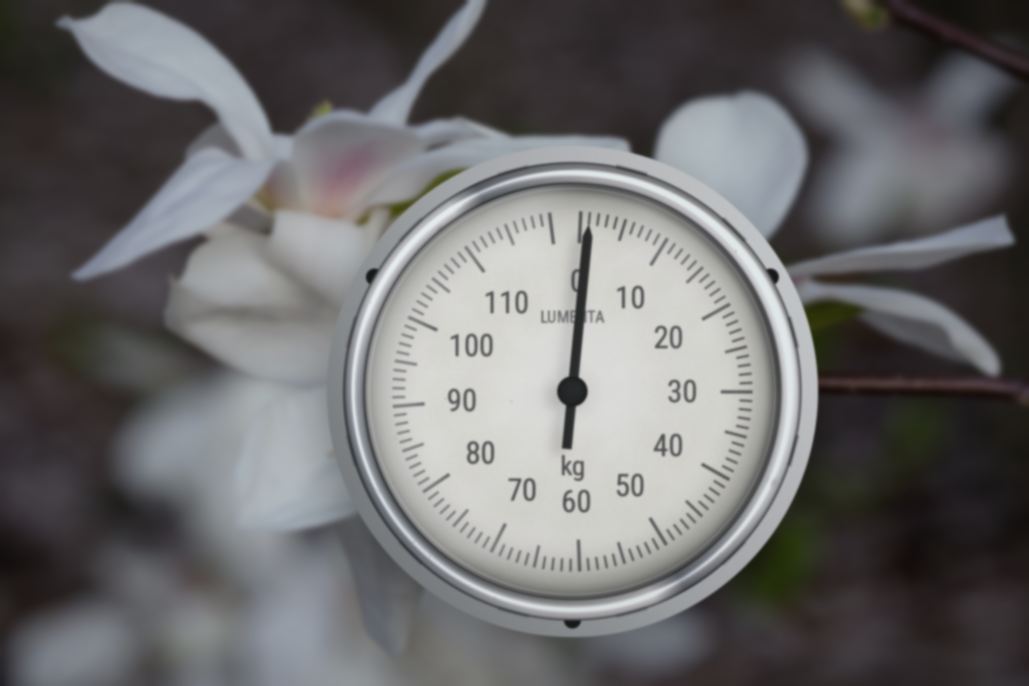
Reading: 1kg
